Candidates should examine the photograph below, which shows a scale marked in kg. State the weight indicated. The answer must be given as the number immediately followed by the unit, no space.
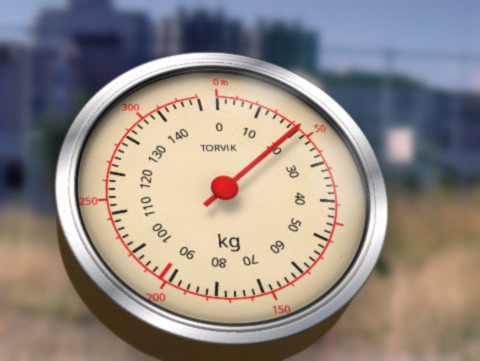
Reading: 20kg
